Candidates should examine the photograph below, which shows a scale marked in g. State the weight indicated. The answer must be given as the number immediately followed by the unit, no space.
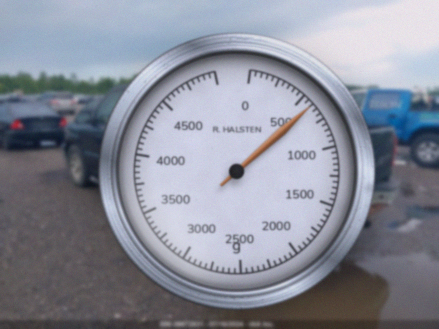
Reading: 600g
